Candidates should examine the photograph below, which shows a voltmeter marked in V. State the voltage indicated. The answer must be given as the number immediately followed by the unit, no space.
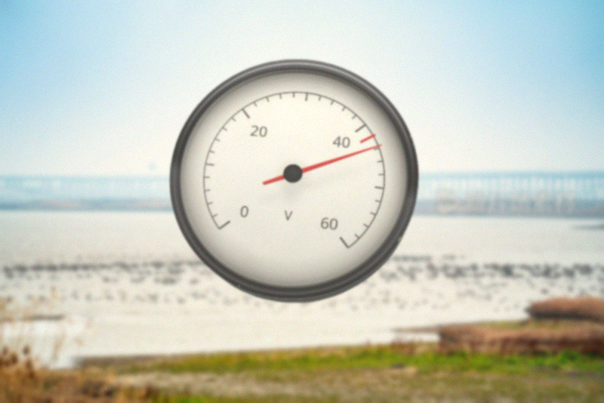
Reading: 44V
